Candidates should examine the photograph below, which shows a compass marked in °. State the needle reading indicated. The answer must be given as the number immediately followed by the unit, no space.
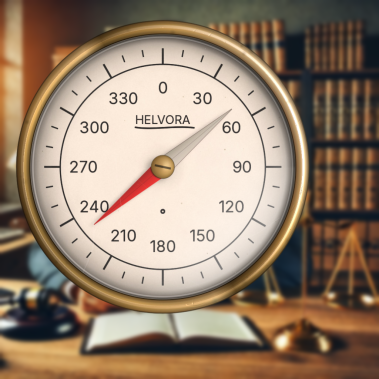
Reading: 230°
